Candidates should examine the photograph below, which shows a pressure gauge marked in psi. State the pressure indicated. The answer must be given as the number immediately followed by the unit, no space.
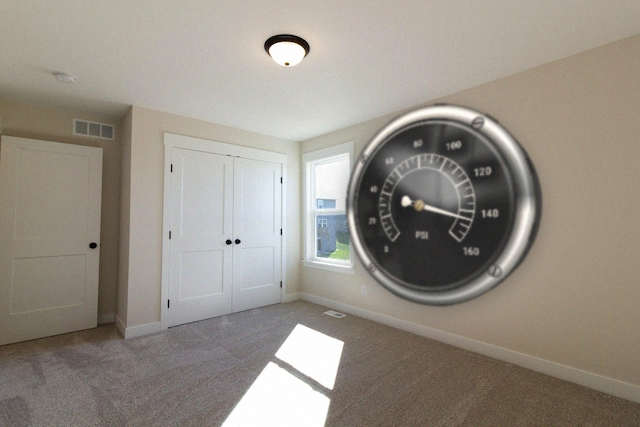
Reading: 145psi
